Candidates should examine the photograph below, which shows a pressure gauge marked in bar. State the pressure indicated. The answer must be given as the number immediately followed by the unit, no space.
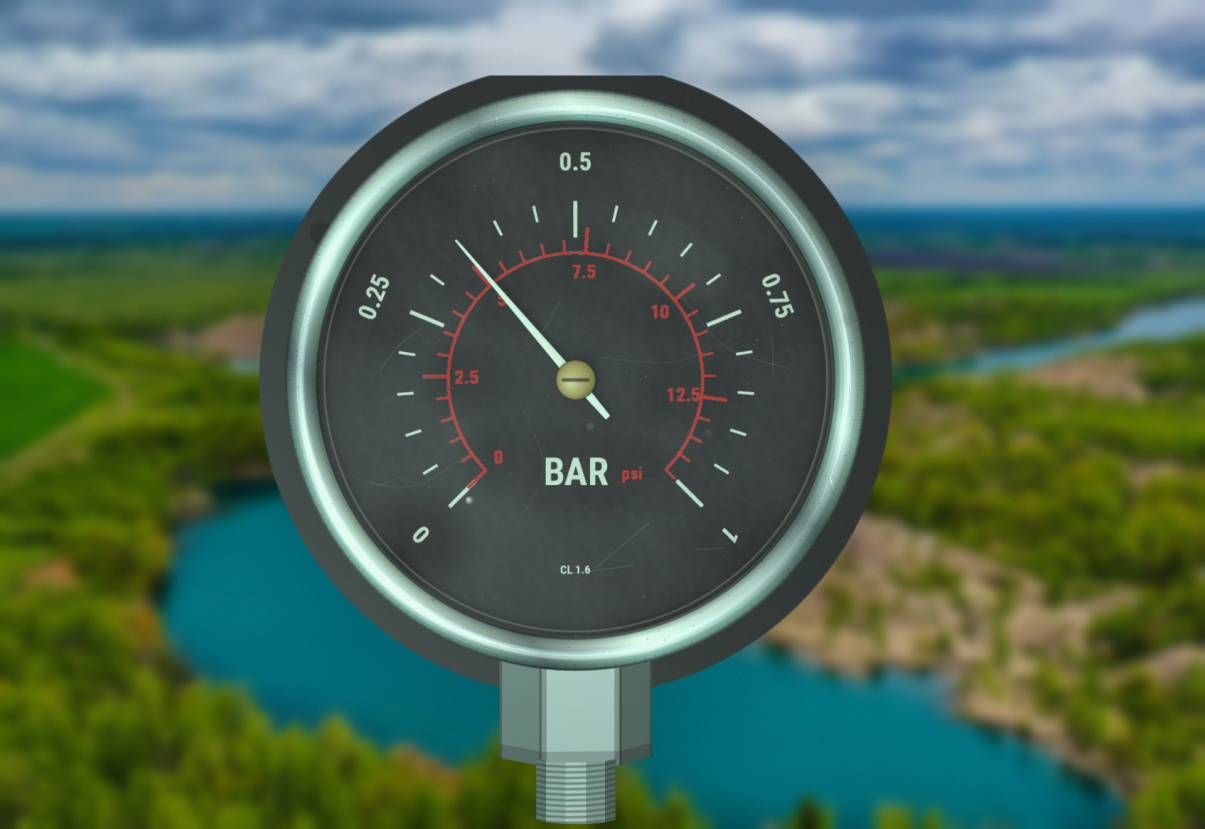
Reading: 0.35bar
